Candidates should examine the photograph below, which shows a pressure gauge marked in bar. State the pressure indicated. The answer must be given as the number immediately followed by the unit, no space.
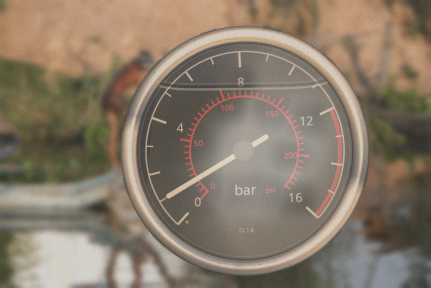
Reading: 1bar
